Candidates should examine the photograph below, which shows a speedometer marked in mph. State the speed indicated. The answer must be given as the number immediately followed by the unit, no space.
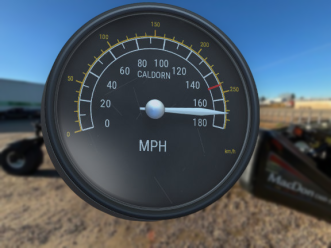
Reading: 170mph
